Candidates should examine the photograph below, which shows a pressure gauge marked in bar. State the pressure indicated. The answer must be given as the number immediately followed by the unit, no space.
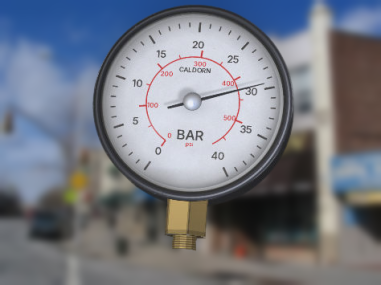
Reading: 29.5bar
